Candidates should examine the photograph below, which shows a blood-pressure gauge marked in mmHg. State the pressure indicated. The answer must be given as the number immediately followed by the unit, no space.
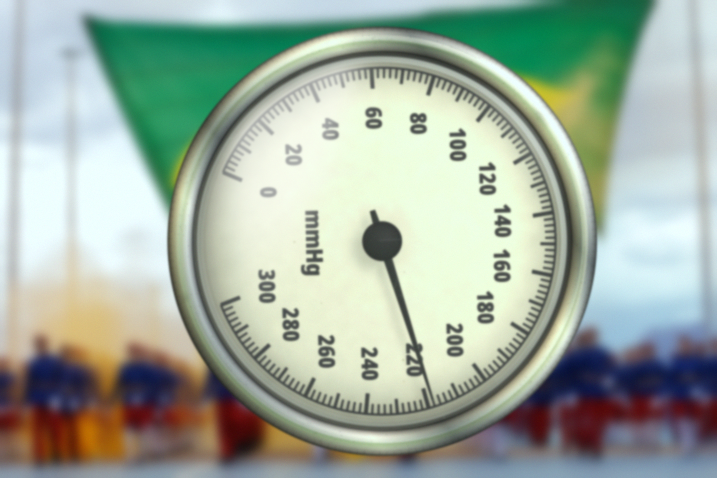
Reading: 218mmHg
